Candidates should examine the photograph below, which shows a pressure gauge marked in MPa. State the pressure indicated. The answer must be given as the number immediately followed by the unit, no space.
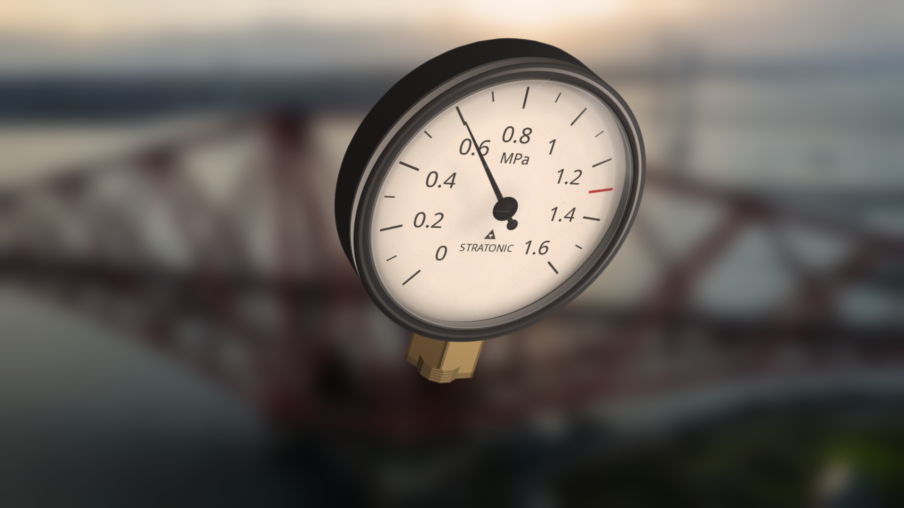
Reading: 0.6MPa
